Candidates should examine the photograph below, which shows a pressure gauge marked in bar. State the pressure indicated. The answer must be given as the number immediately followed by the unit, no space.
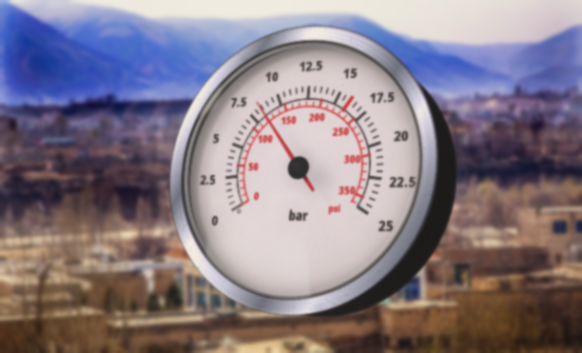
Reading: 8.5bar
